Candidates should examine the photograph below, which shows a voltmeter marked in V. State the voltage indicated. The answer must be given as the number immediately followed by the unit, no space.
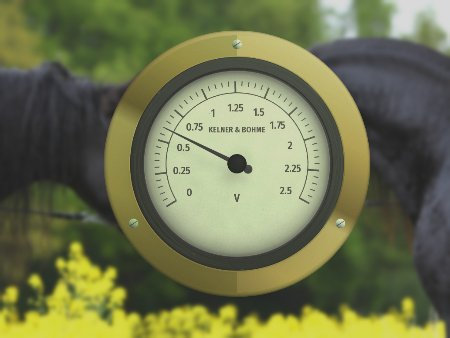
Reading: 0.6V
